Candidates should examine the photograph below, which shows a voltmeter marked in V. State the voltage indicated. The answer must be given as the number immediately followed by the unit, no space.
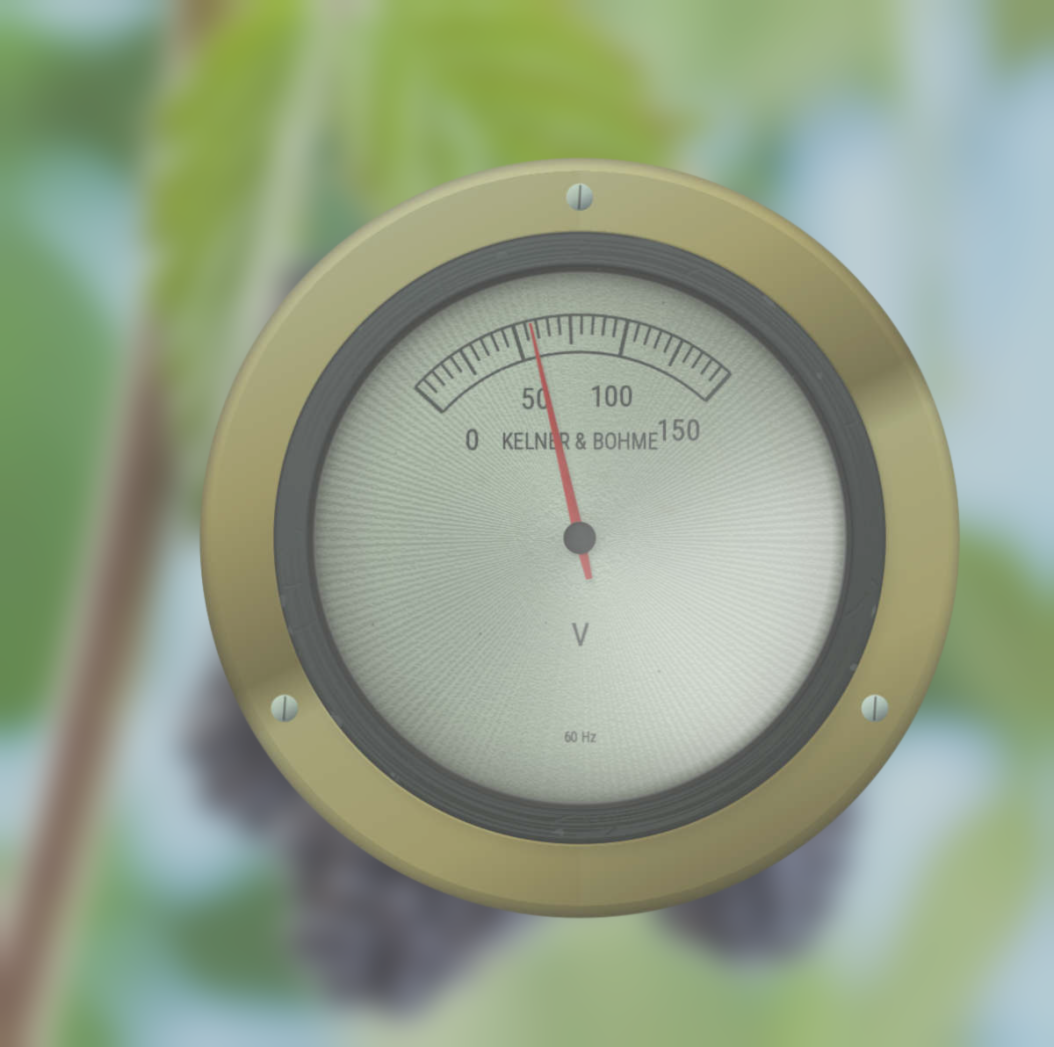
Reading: 57.5V
